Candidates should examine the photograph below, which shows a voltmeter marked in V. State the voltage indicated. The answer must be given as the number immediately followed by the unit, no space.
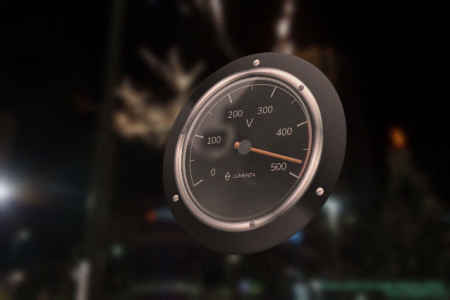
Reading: 475V
